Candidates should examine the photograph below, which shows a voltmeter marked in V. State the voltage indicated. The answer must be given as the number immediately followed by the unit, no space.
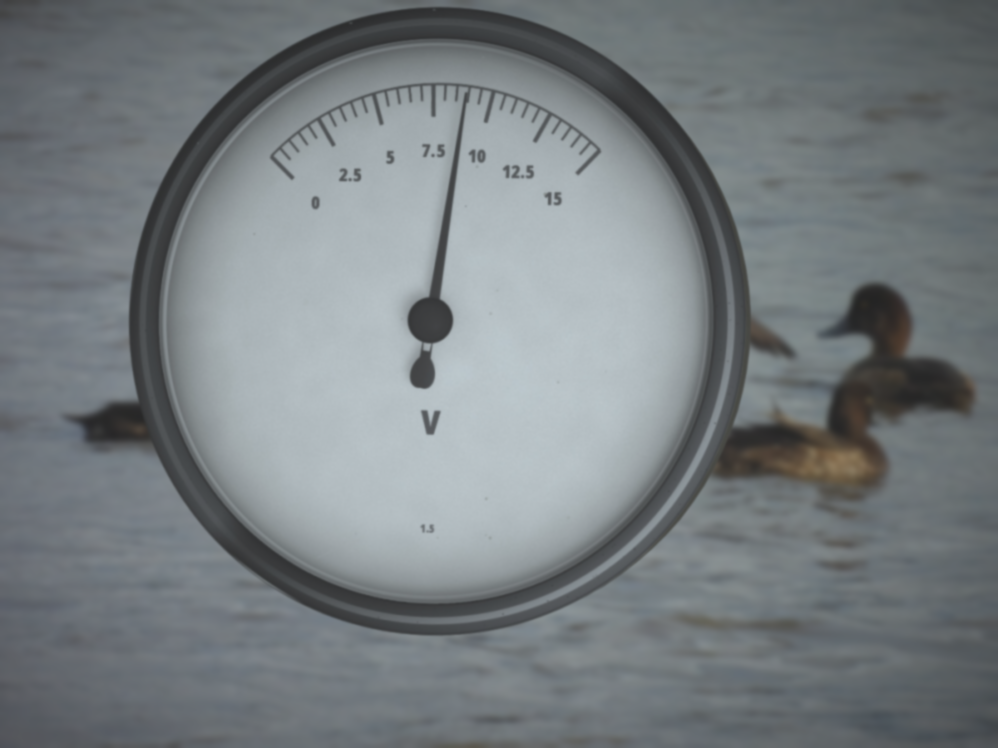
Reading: 9V
